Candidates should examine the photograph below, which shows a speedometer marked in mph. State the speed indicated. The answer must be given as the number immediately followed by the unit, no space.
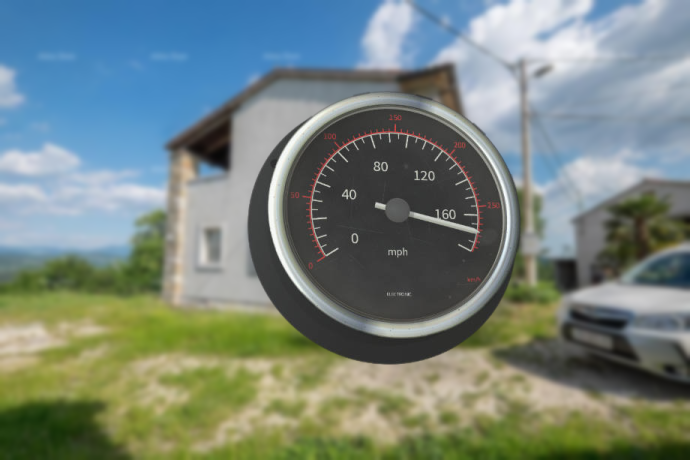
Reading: 170mph
